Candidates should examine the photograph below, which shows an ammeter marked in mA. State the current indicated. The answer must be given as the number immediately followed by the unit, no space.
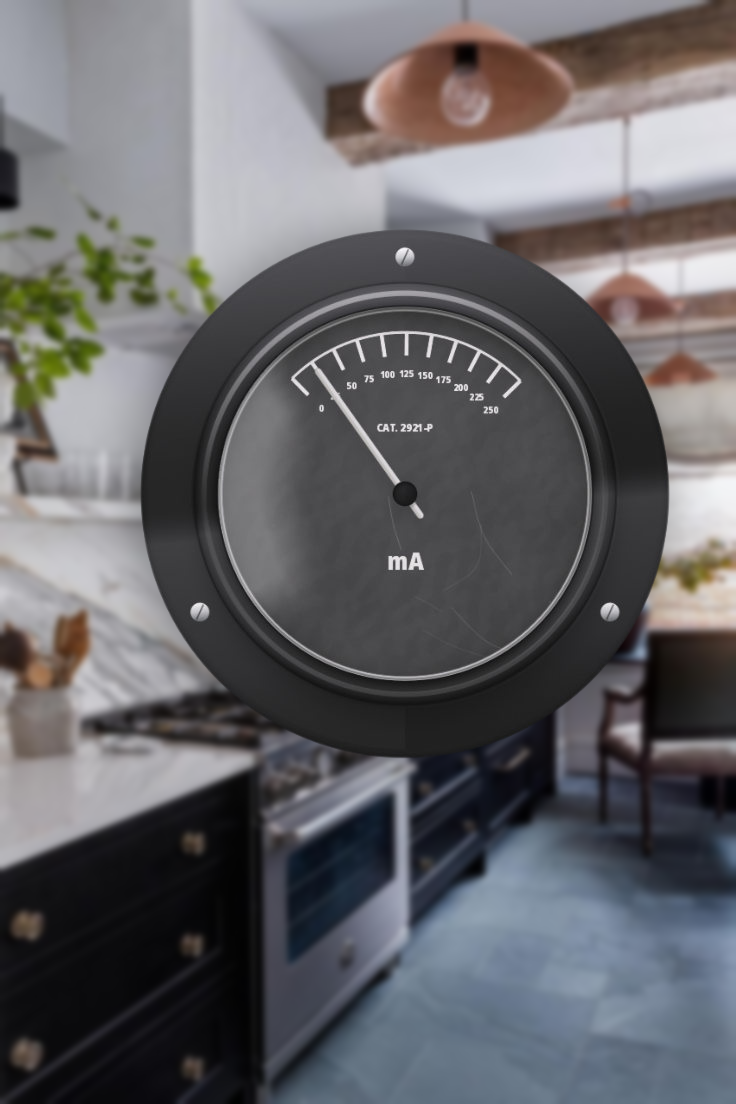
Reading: 25mA
